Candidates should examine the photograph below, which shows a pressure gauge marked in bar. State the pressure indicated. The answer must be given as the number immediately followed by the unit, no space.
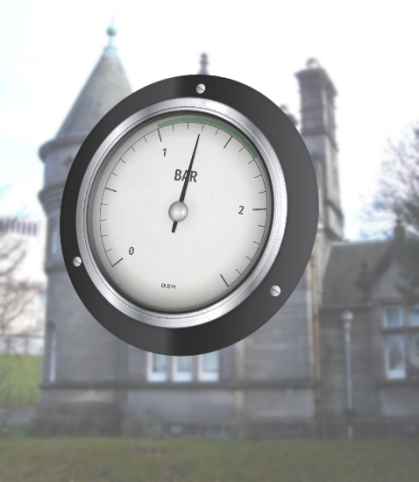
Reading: 1.3bar
